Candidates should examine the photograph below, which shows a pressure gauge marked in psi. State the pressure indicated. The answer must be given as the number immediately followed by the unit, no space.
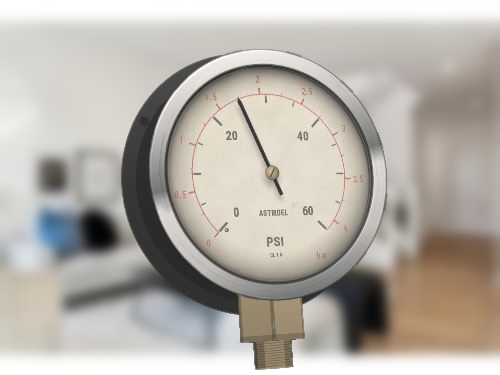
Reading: 25psi
